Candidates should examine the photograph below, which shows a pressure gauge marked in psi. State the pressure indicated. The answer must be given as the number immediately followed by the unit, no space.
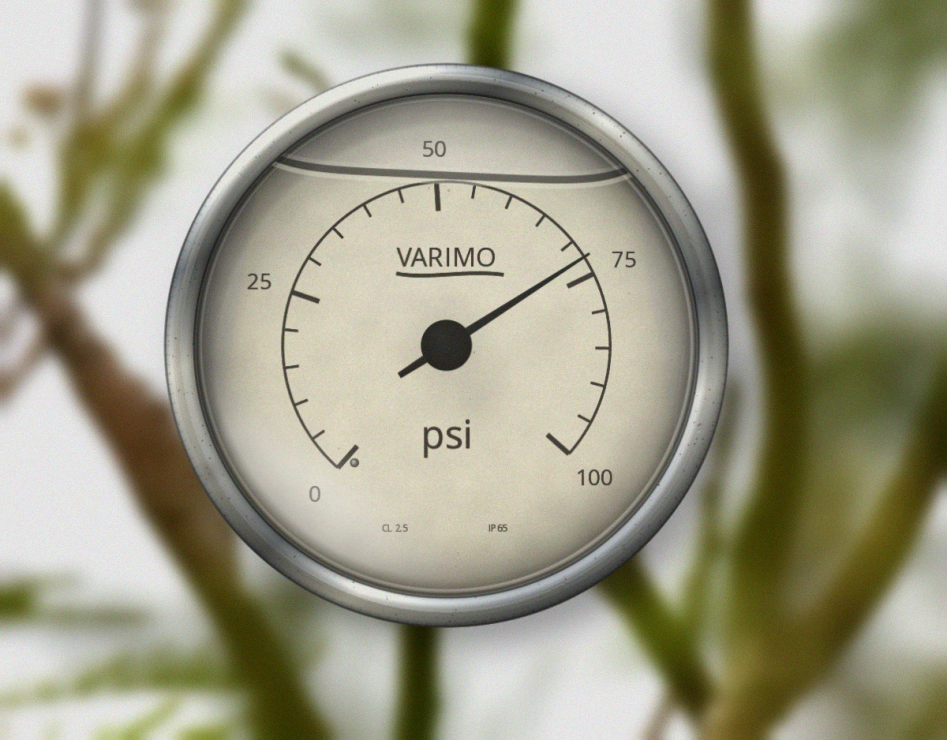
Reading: 72.5psi
